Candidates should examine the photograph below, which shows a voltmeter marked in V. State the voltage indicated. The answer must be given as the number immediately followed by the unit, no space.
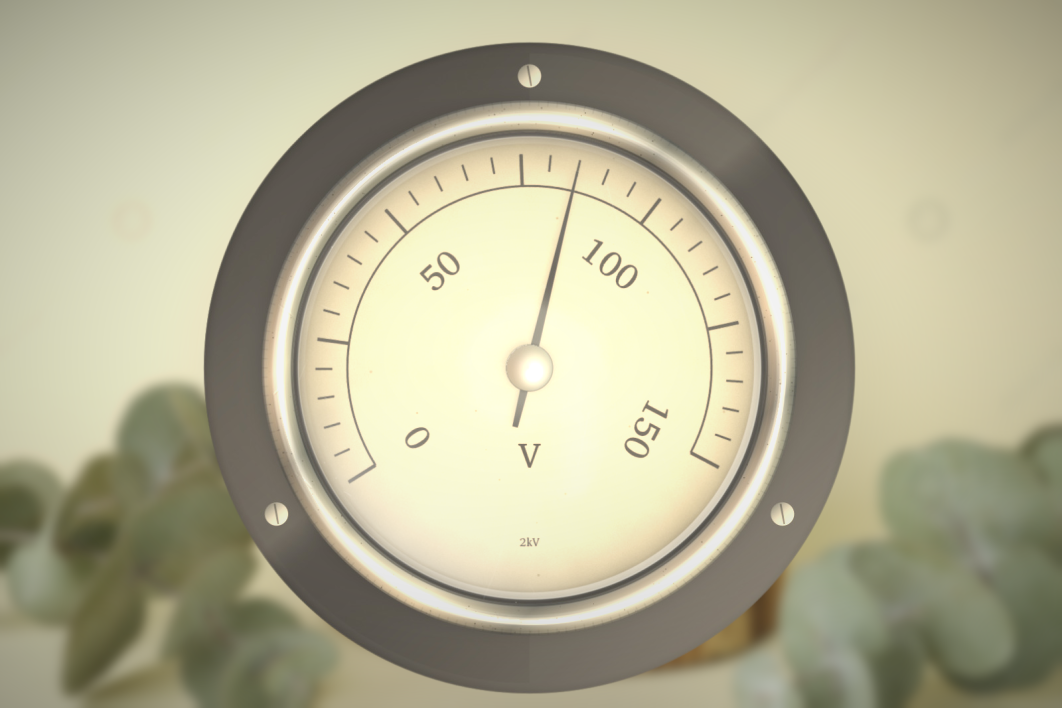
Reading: 85V
